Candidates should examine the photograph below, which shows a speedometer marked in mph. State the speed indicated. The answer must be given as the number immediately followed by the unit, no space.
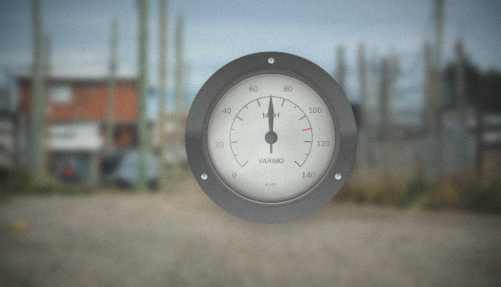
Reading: 70mph
